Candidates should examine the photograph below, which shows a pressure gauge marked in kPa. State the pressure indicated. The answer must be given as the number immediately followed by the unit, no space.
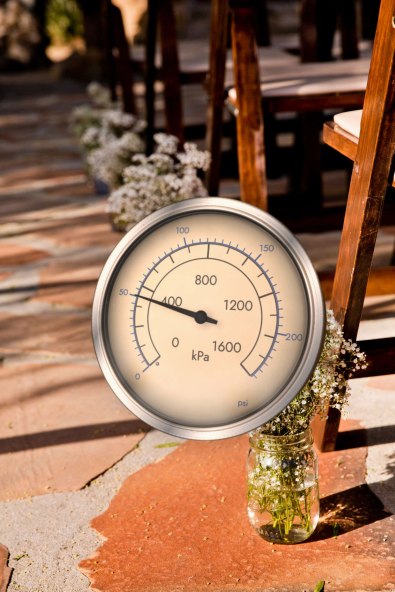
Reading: 350kPa
